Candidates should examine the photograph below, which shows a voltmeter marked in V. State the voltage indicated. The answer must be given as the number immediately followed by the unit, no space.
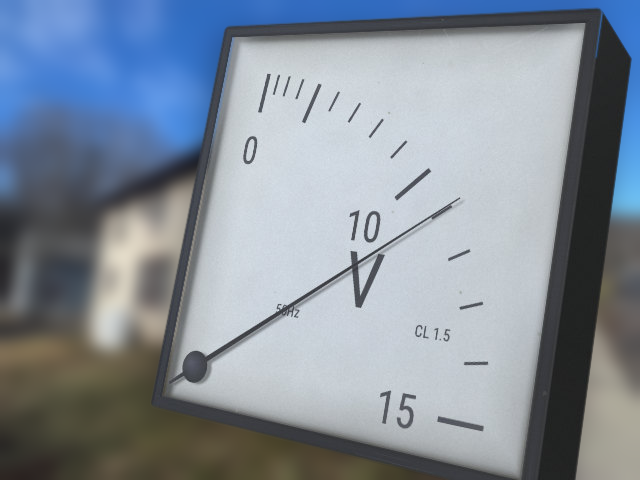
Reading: 11V
